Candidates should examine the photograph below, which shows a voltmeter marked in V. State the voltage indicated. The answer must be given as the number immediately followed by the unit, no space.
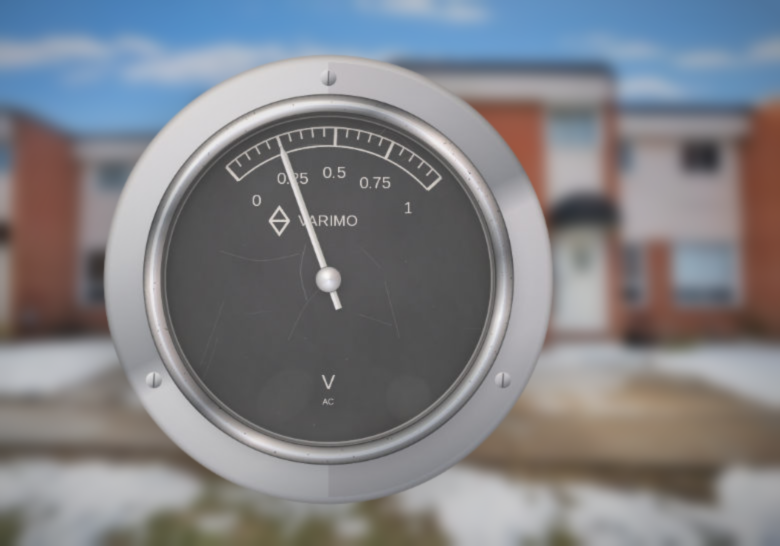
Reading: 0.25V
